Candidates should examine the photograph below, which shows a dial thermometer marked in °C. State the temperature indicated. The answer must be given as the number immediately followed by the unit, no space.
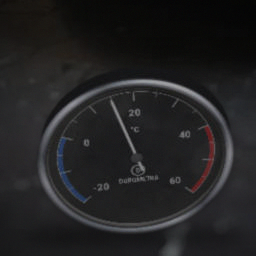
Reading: 15°C
